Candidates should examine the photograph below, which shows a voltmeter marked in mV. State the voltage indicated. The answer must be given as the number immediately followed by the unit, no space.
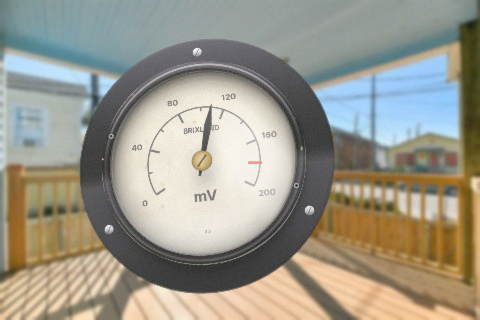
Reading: 110mV
